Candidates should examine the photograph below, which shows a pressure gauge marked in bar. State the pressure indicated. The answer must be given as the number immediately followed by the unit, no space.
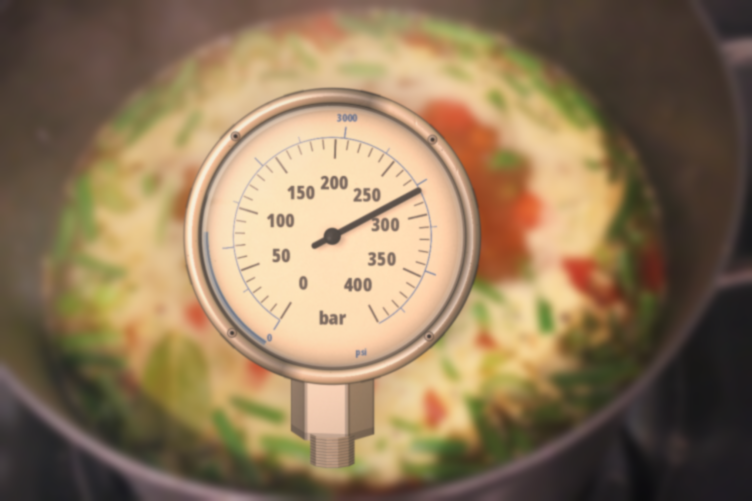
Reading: 280bar
